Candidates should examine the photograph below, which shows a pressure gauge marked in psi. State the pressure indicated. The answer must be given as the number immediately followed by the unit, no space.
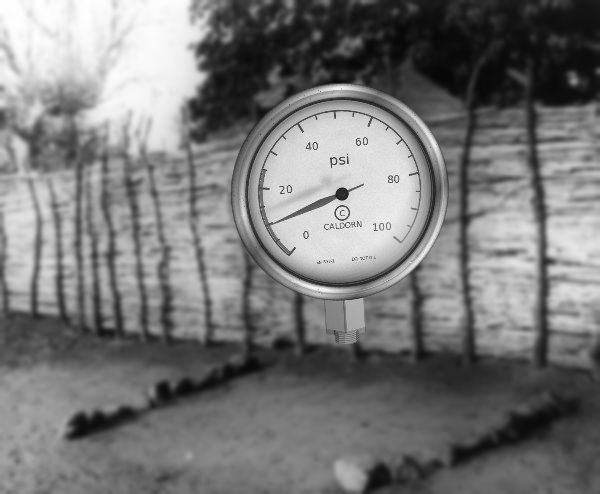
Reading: 10psi
